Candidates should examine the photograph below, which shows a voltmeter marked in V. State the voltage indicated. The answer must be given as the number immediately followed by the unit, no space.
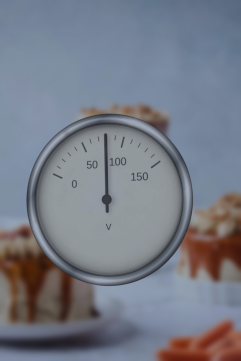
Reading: 80V
